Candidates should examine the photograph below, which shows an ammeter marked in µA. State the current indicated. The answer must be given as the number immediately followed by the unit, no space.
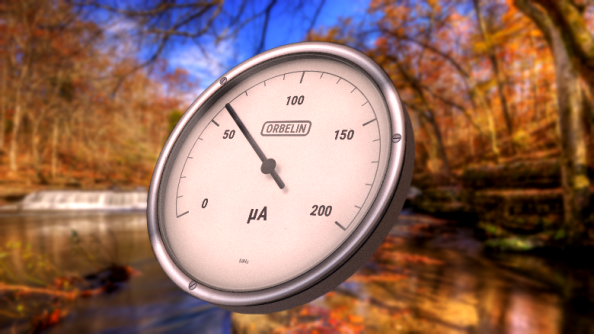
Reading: 60µA
